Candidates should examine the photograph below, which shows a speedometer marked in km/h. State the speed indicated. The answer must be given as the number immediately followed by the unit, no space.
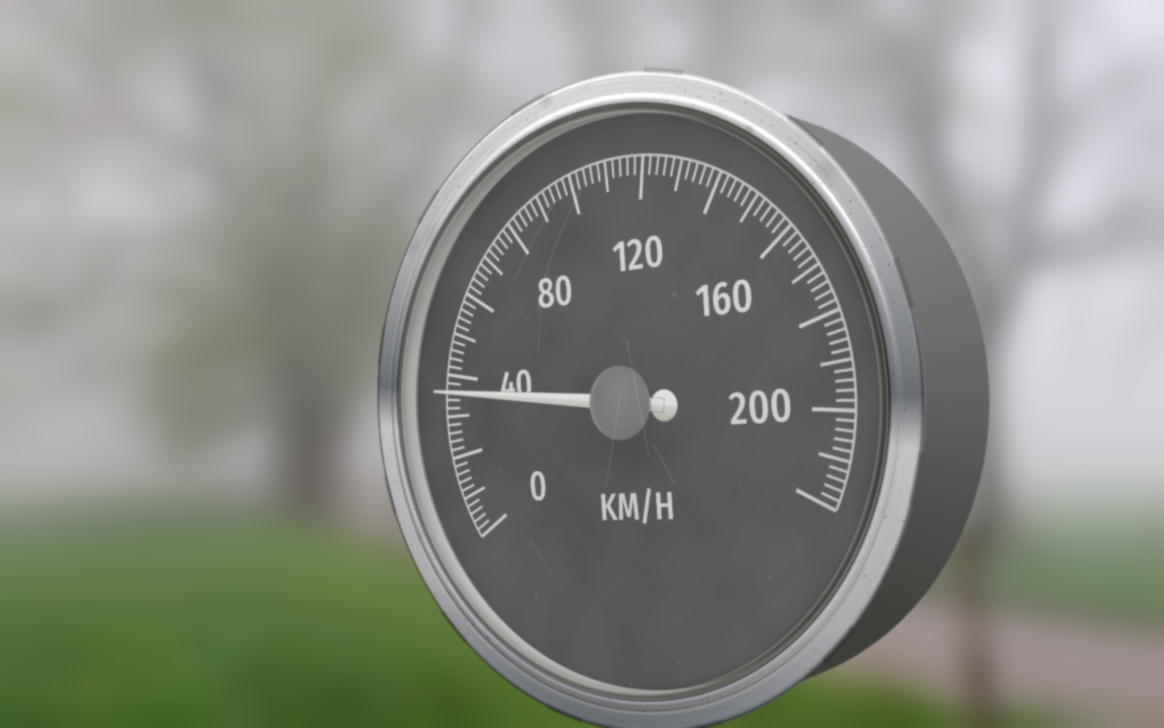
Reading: 36km/h
